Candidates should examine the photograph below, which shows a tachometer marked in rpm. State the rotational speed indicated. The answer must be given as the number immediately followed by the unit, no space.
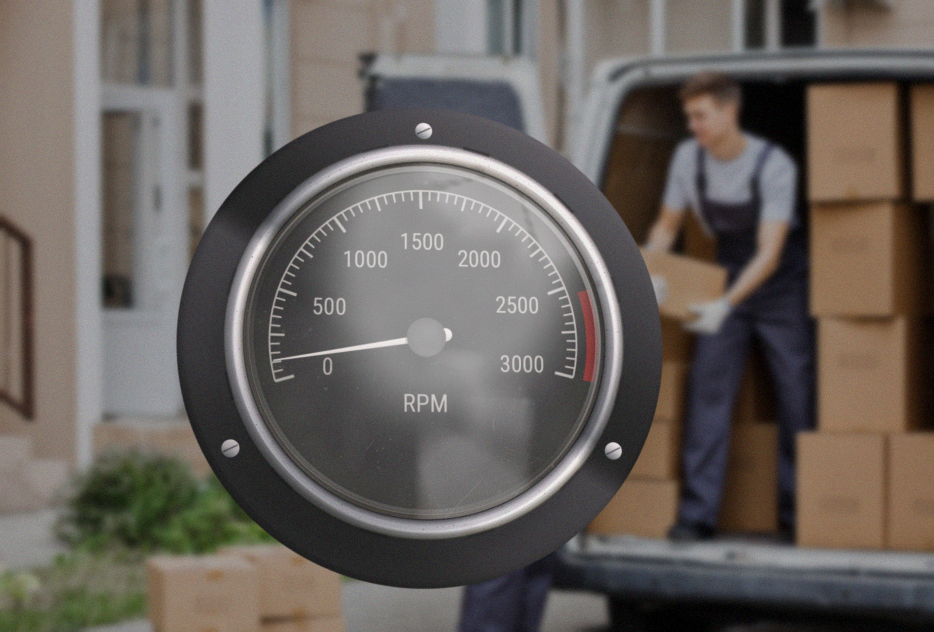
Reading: 100rpm
